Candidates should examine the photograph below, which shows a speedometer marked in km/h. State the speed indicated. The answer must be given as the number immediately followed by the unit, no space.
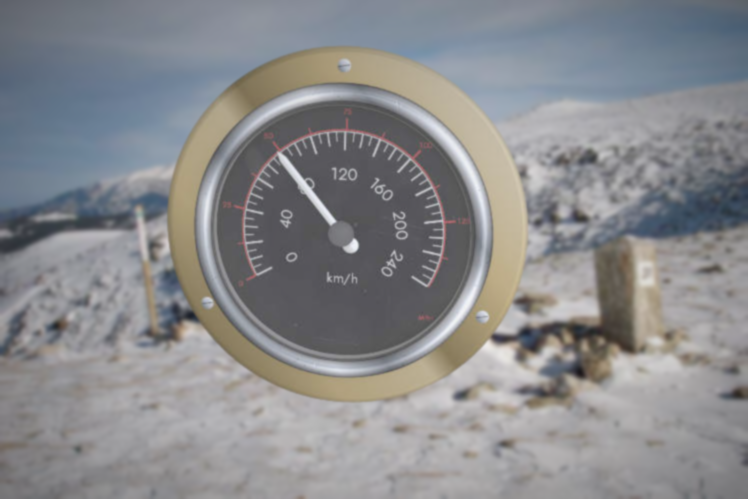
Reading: 80km/h
